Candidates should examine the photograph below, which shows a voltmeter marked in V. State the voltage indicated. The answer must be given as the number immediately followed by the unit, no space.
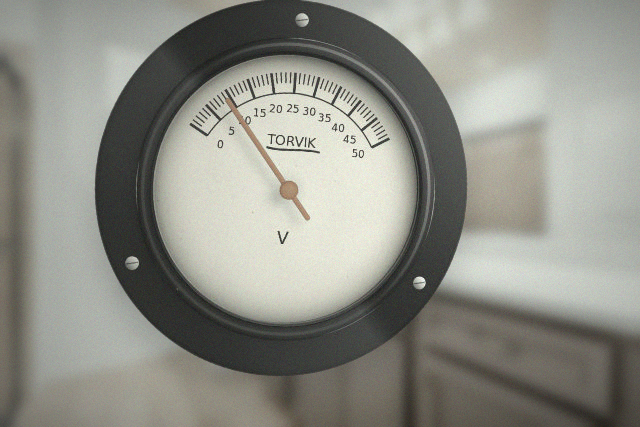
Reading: 9V
